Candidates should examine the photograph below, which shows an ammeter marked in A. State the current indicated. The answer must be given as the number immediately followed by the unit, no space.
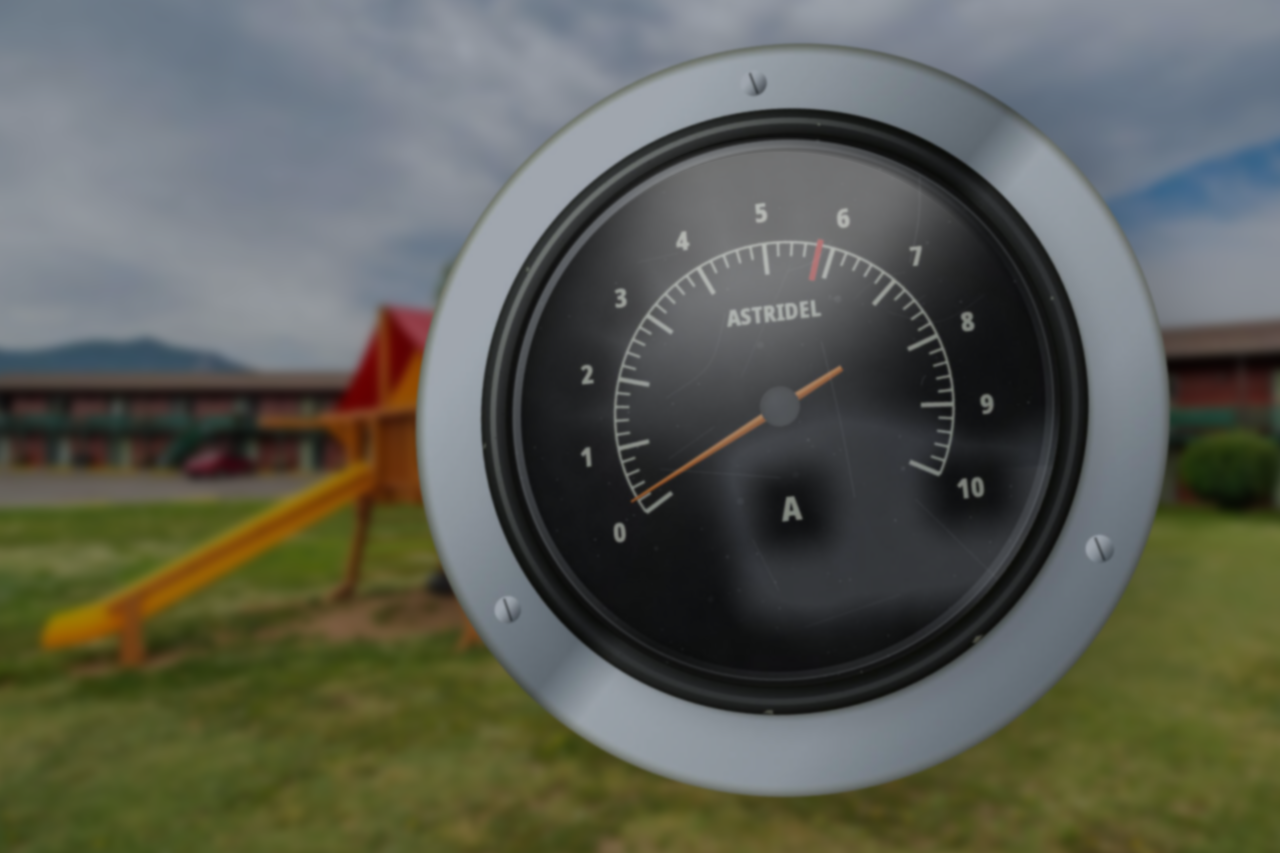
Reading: 0.2A
